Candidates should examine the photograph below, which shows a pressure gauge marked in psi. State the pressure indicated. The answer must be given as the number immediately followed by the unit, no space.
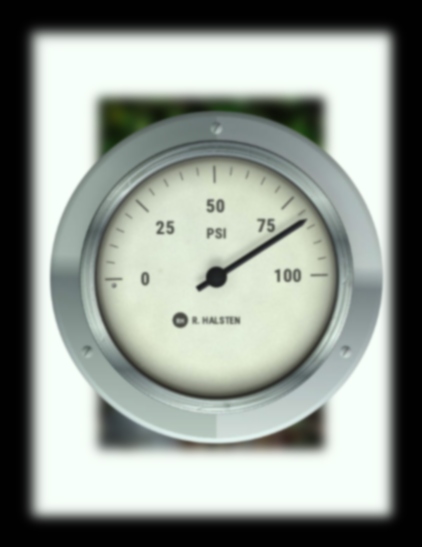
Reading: 82.5psi
